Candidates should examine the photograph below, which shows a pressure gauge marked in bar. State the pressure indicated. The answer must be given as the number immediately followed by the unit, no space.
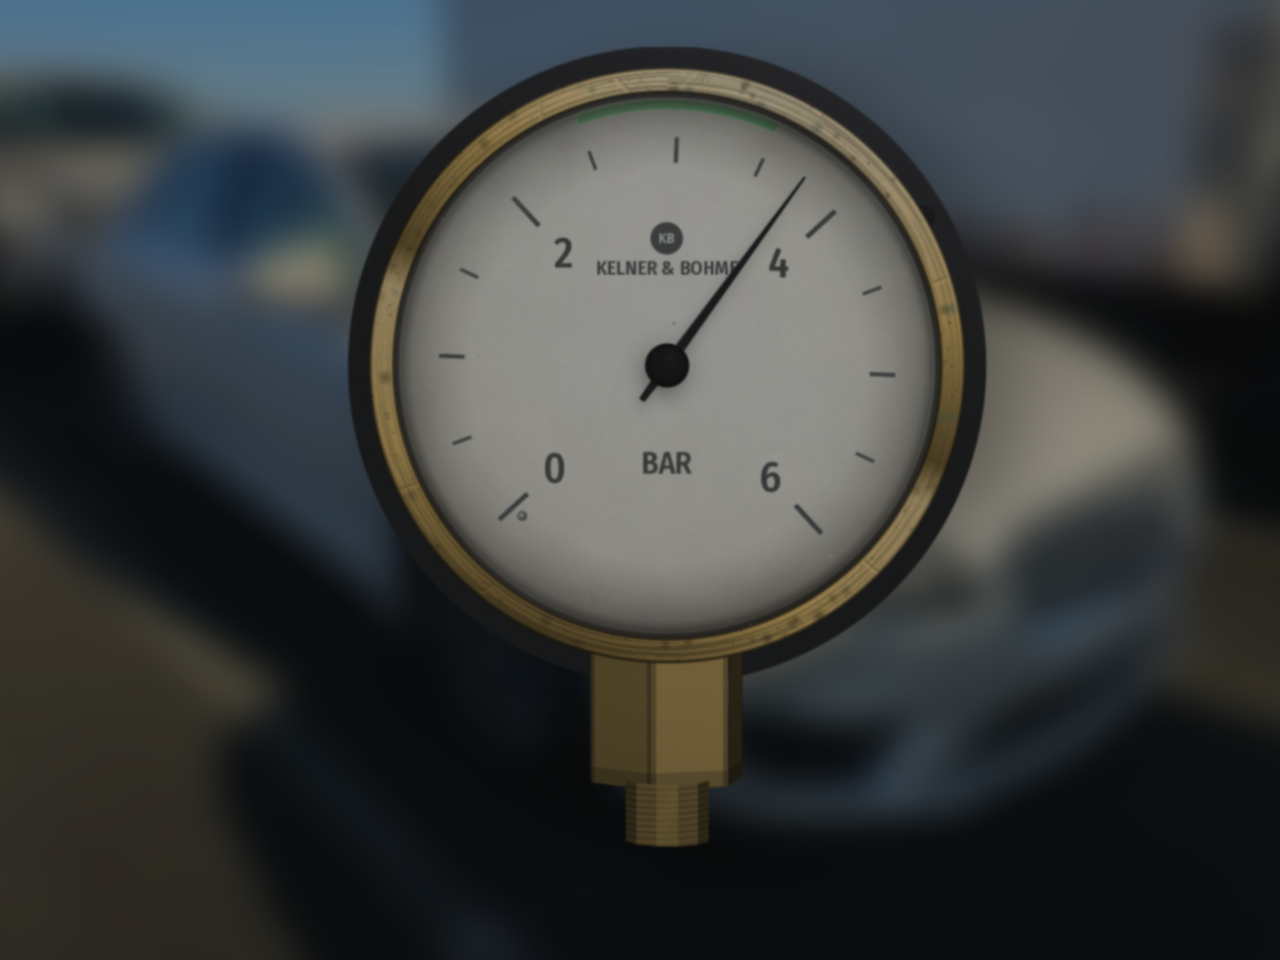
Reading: 3.75bar
